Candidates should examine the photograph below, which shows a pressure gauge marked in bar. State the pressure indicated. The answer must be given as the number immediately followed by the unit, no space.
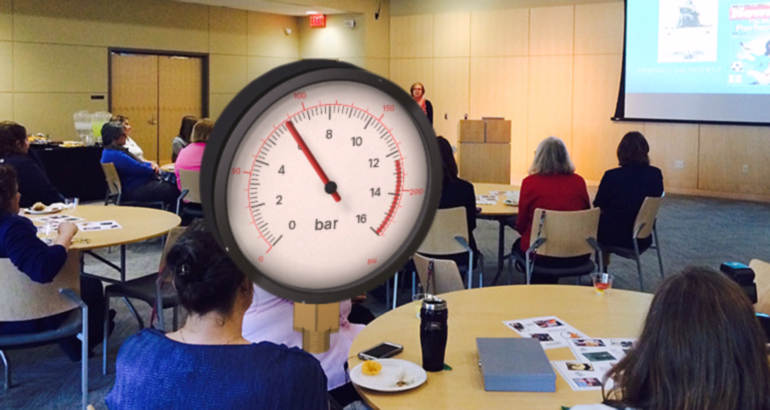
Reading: 6bar
